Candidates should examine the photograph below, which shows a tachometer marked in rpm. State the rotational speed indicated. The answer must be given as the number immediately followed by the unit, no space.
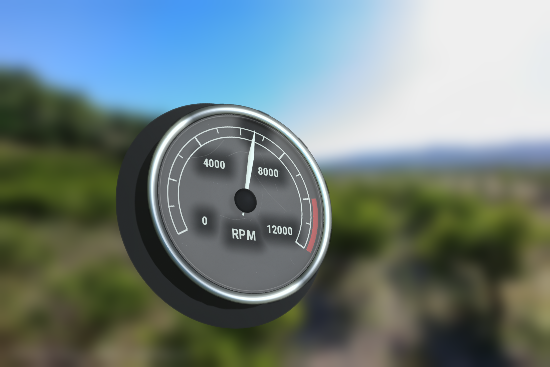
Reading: 6500rpm
